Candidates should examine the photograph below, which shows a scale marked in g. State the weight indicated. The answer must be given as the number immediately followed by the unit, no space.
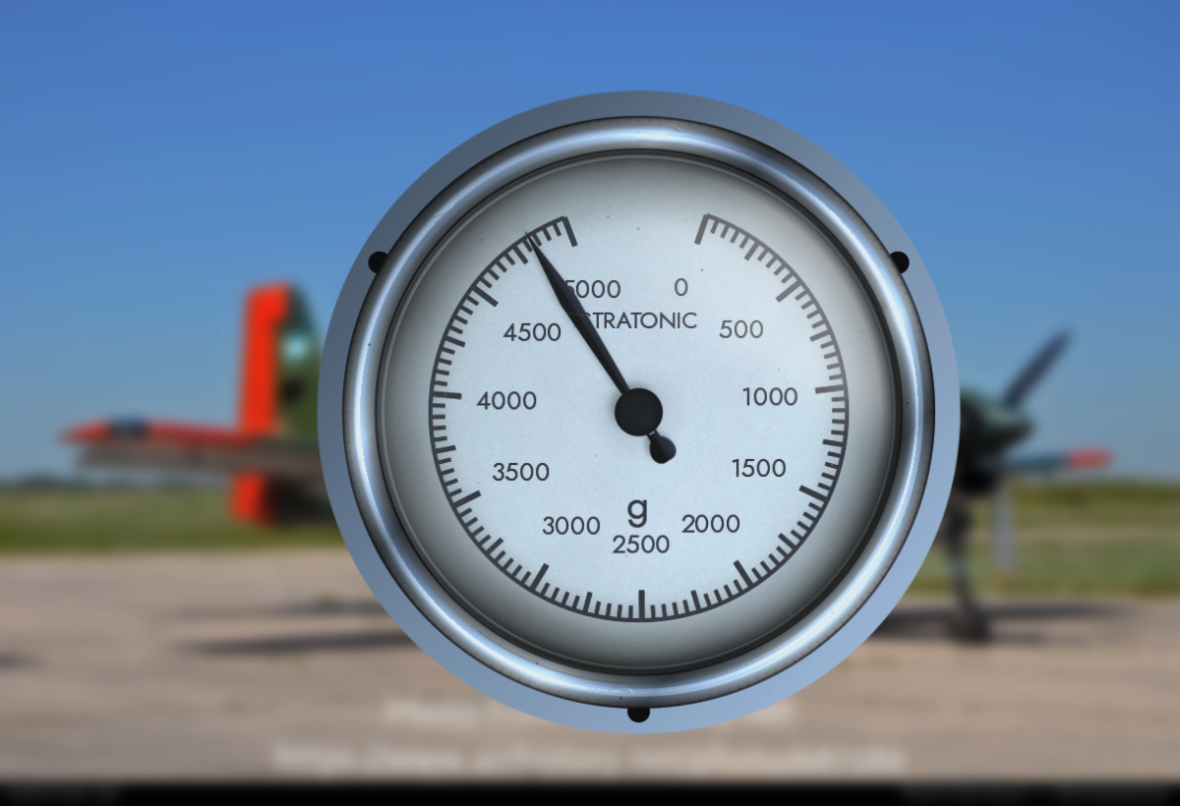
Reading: 4825g
